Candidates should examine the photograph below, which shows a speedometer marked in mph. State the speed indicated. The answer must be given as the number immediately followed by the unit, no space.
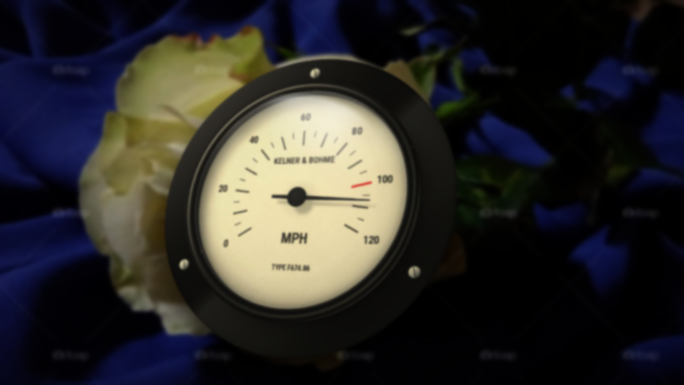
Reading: 107.5mph
